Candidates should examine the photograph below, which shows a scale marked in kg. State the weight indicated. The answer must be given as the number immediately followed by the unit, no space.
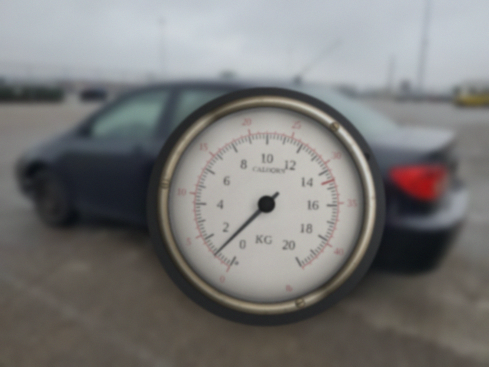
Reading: 1kg
